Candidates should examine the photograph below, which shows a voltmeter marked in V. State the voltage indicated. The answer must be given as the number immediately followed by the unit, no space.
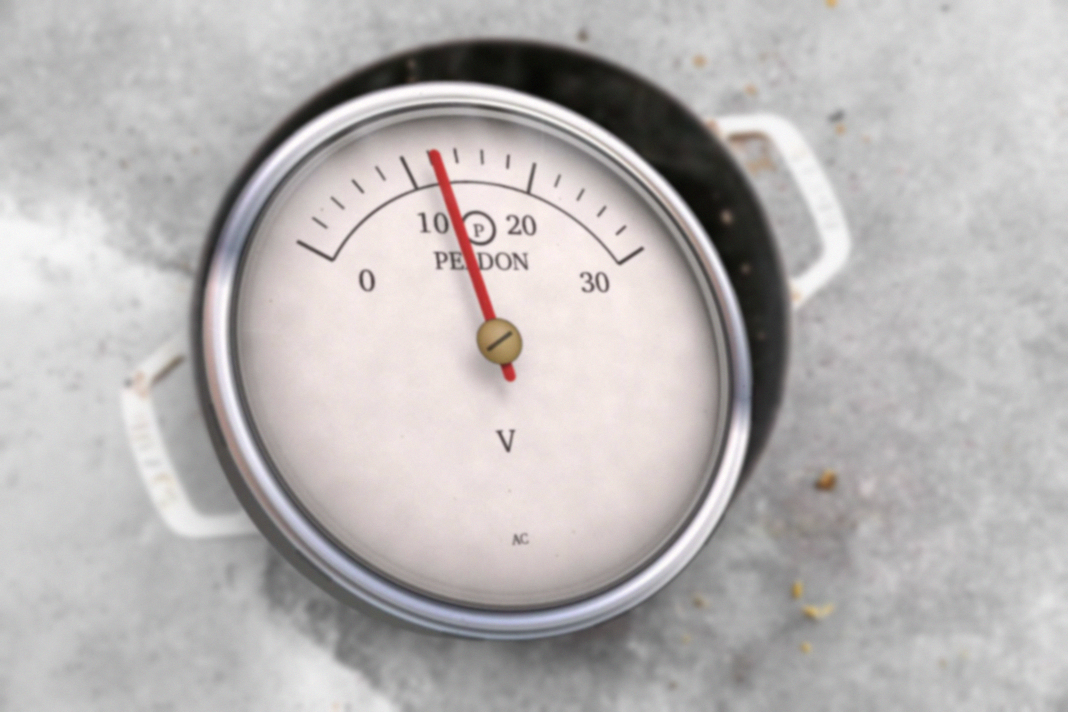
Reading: 12V
